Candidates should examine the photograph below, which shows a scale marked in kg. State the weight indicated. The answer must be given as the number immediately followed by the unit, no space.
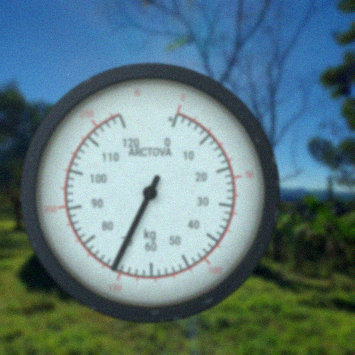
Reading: 70kg
